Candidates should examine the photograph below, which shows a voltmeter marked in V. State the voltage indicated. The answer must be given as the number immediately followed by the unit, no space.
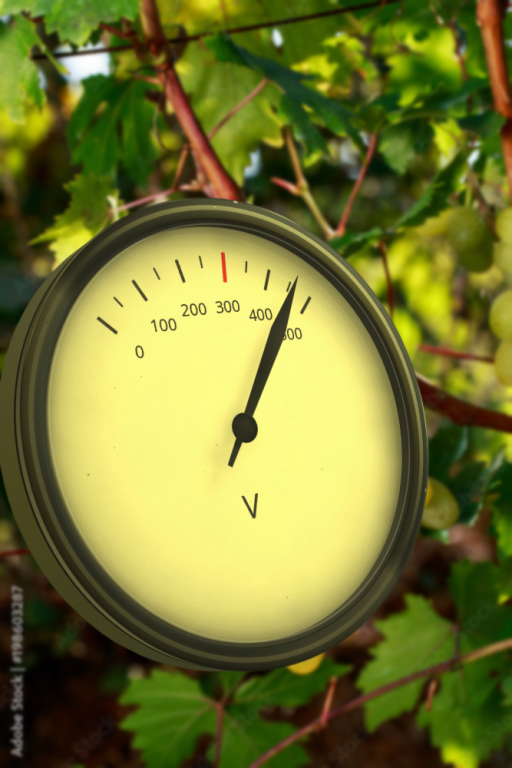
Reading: 450V
